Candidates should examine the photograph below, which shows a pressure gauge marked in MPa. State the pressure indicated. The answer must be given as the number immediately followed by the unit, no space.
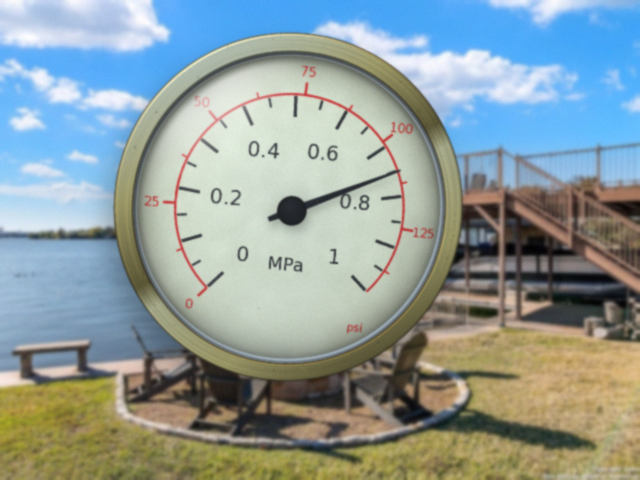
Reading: 0.75MPa
